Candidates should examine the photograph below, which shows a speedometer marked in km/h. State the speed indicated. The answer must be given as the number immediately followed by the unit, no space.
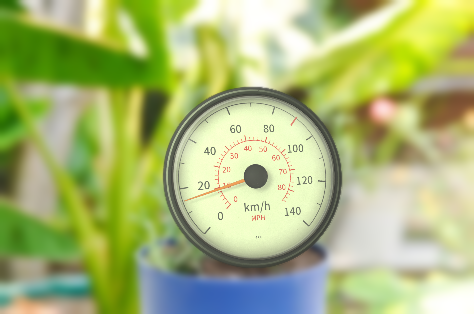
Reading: 15km/h
